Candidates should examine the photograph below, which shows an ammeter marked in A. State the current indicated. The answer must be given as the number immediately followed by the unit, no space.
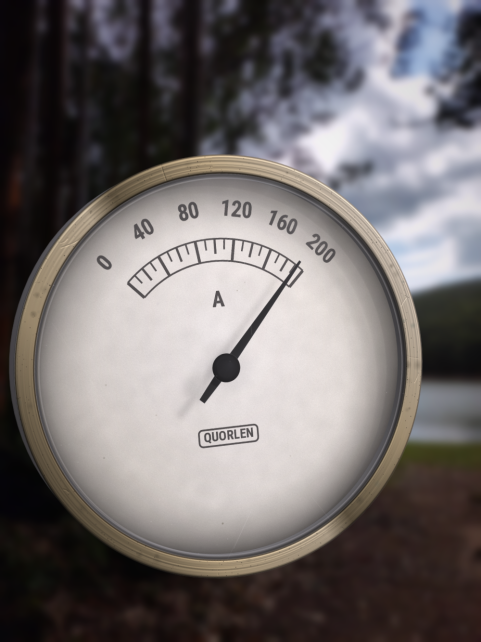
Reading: 190A
